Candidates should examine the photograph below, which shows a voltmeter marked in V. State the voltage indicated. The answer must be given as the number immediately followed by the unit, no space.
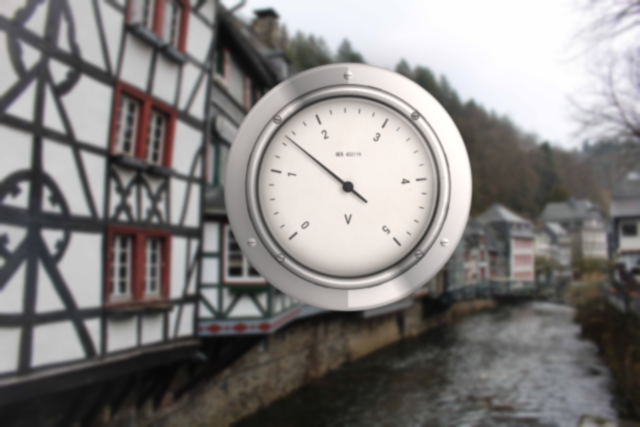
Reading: 1.5V
